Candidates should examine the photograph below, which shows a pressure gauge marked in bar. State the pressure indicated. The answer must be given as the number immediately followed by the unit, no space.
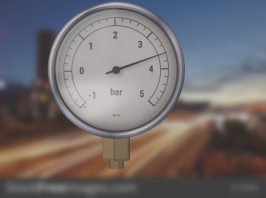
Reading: 3.6bar
